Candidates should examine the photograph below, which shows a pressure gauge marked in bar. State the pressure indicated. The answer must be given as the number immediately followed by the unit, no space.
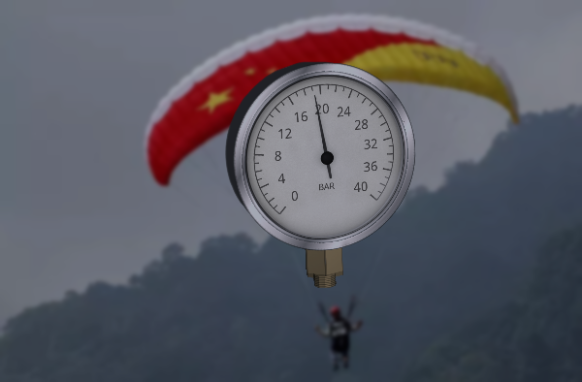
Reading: 19bar
